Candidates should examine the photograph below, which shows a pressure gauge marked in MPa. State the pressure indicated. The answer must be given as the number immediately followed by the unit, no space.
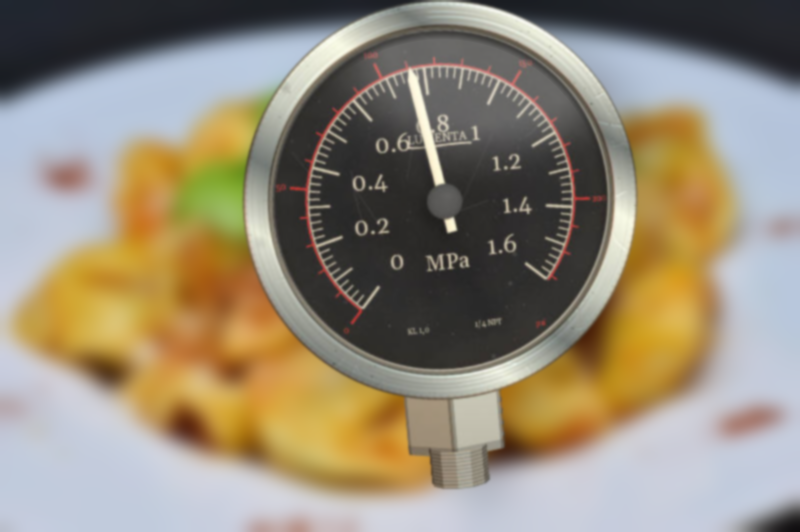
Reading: 0.76MPa
